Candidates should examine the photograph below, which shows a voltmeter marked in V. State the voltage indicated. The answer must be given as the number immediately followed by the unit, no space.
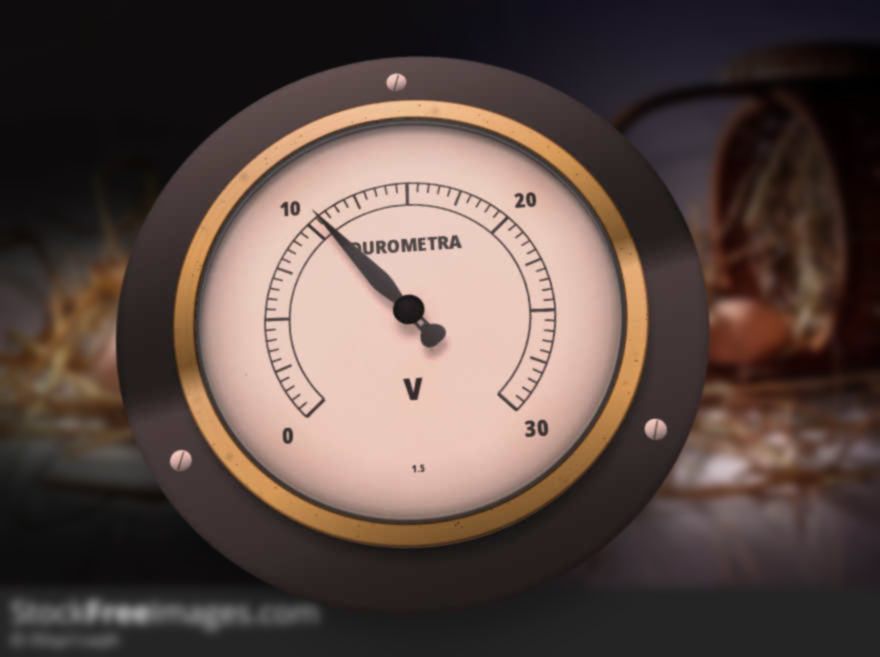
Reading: 10.5V
